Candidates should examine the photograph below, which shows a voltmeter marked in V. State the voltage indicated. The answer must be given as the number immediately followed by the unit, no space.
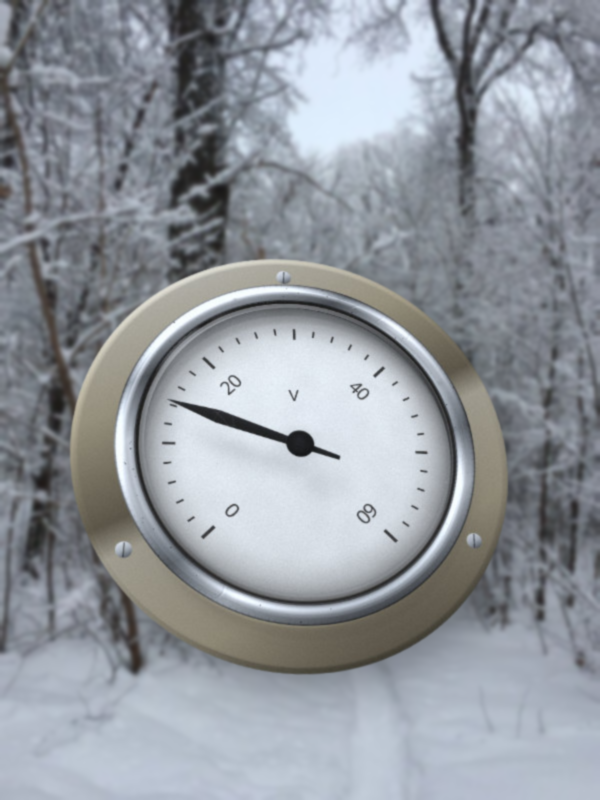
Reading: 14V
